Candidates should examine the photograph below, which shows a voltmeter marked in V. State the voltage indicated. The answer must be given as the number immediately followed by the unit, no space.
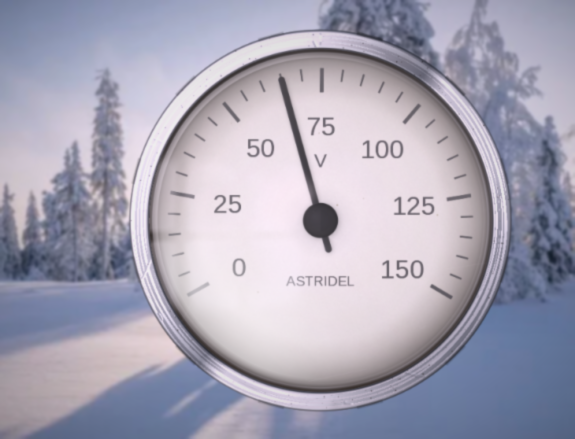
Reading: 65V
